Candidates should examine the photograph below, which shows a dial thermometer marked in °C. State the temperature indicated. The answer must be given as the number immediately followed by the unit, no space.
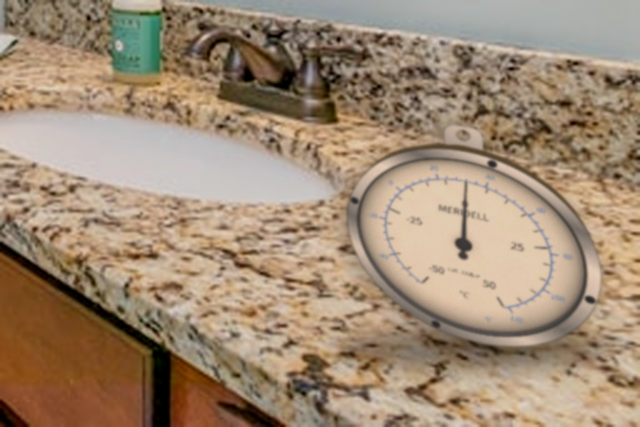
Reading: 0°C
